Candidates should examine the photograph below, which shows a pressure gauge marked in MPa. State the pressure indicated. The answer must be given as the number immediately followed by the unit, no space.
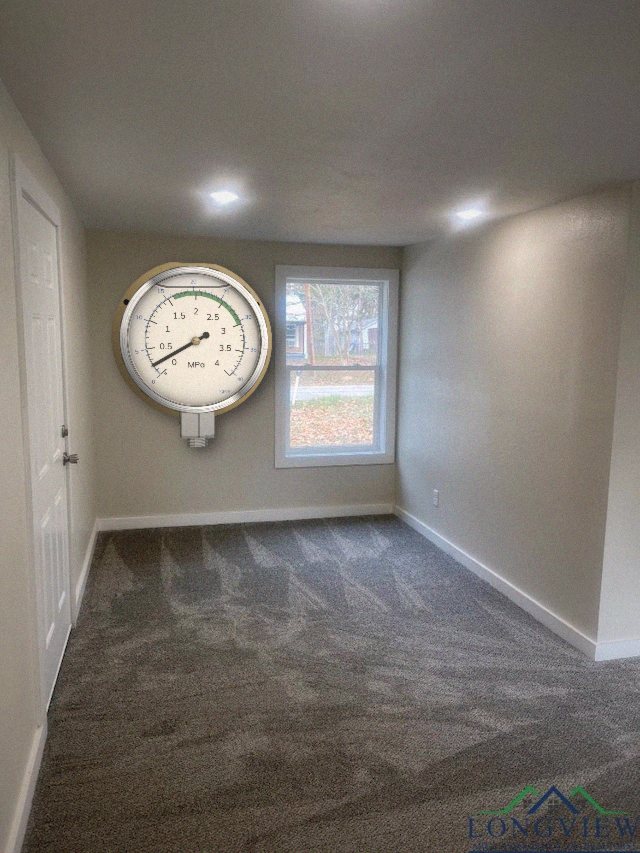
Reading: 0.2MPa
